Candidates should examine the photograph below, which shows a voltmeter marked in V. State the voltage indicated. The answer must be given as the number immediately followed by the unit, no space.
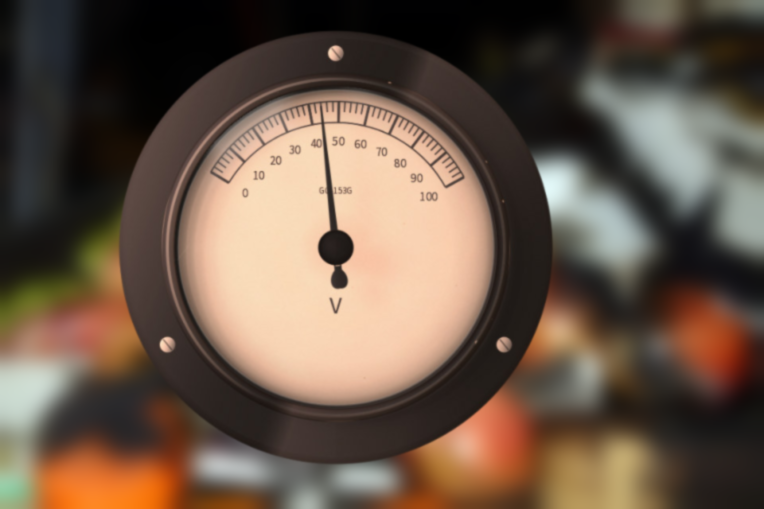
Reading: 44V
